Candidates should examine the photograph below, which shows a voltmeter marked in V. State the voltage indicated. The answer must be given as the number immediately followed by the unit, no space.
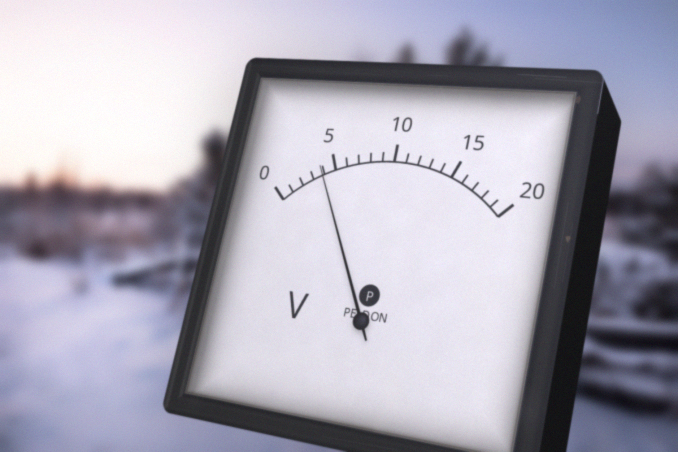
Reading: 4V
